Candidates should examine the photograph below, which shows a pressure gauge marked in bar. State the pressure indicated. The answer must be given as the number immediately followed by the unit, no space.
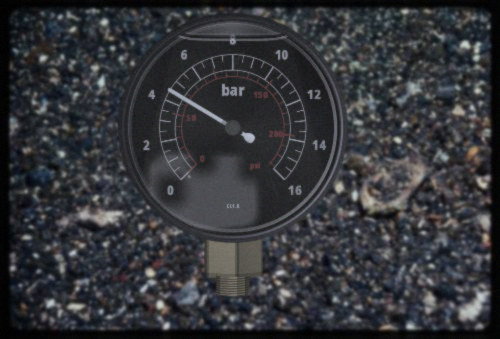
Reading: 4.5bar
